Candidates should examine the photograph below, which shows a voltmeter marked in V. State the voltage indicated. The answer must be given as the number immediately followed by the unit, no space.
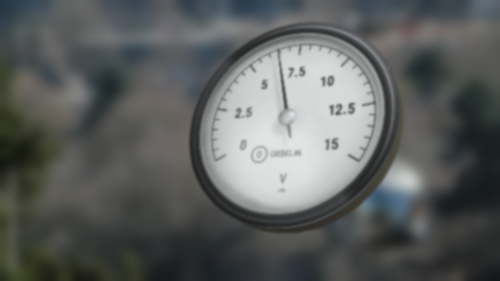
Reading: 6.5V
